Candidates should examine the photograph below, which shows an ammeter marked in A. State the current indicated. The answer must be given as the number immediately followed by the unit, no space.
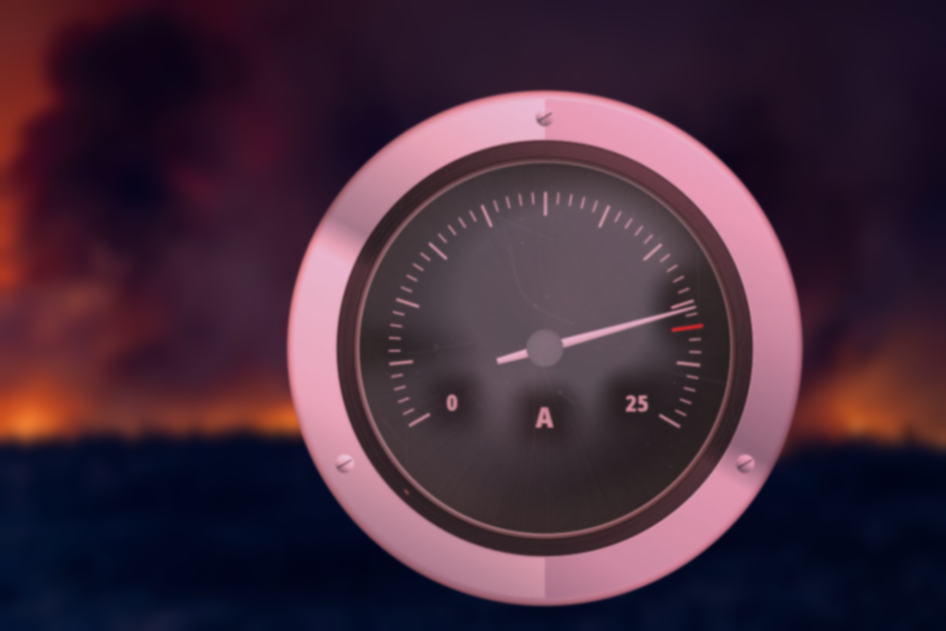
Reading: 20.25A
